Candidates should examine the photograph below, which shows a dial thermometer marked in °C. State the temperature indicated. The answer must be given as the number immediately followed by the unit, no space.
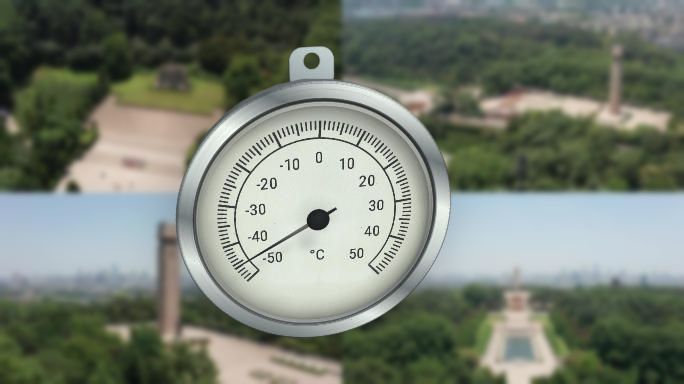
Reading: -45°C
